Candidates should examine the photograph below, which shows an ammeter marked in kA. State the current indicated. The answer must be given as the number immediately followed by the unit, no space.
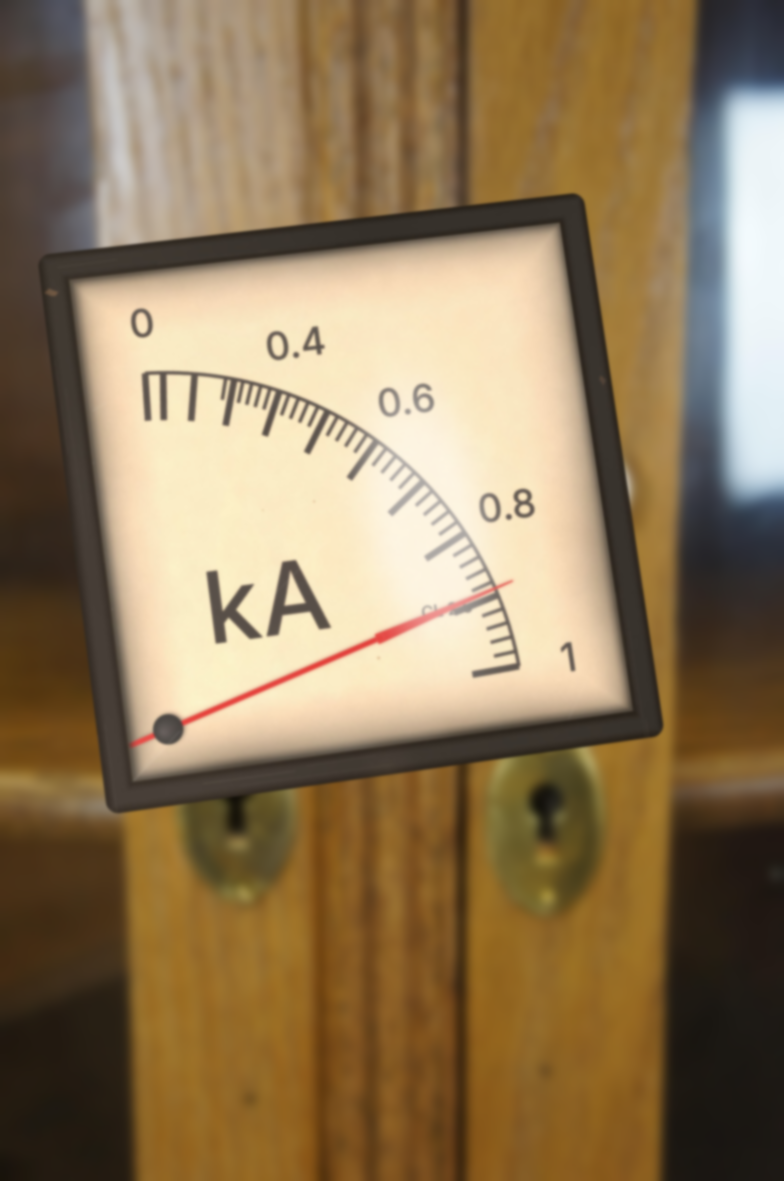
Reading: 0.89kA
